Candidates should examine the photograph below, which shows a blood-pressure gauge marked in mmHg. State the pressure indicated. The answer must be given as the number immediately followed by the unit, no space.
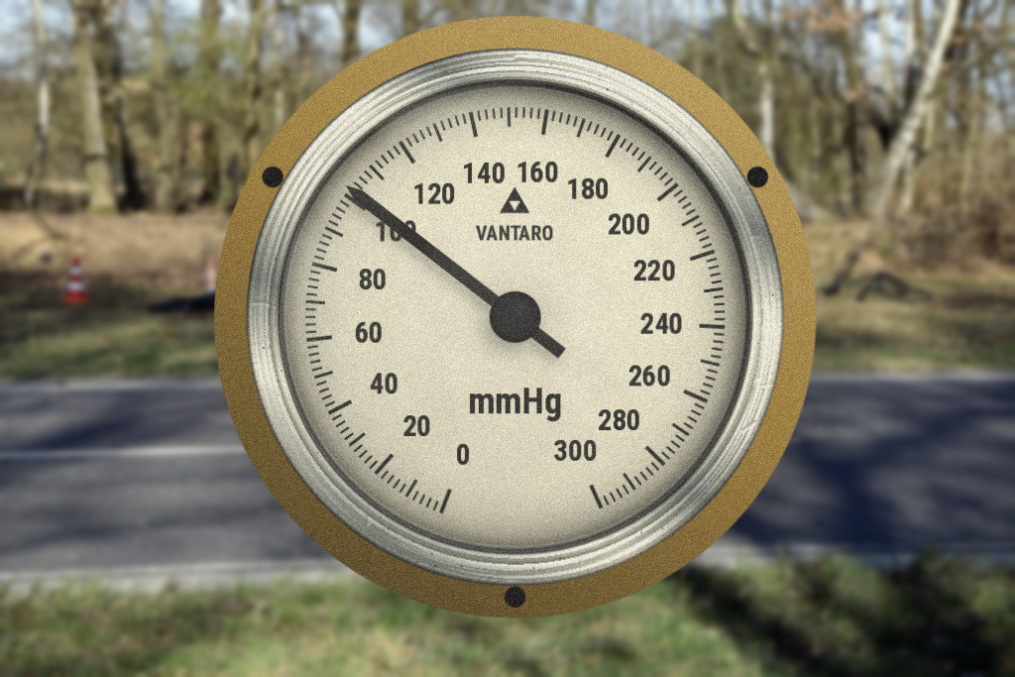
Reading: 102mmHg
